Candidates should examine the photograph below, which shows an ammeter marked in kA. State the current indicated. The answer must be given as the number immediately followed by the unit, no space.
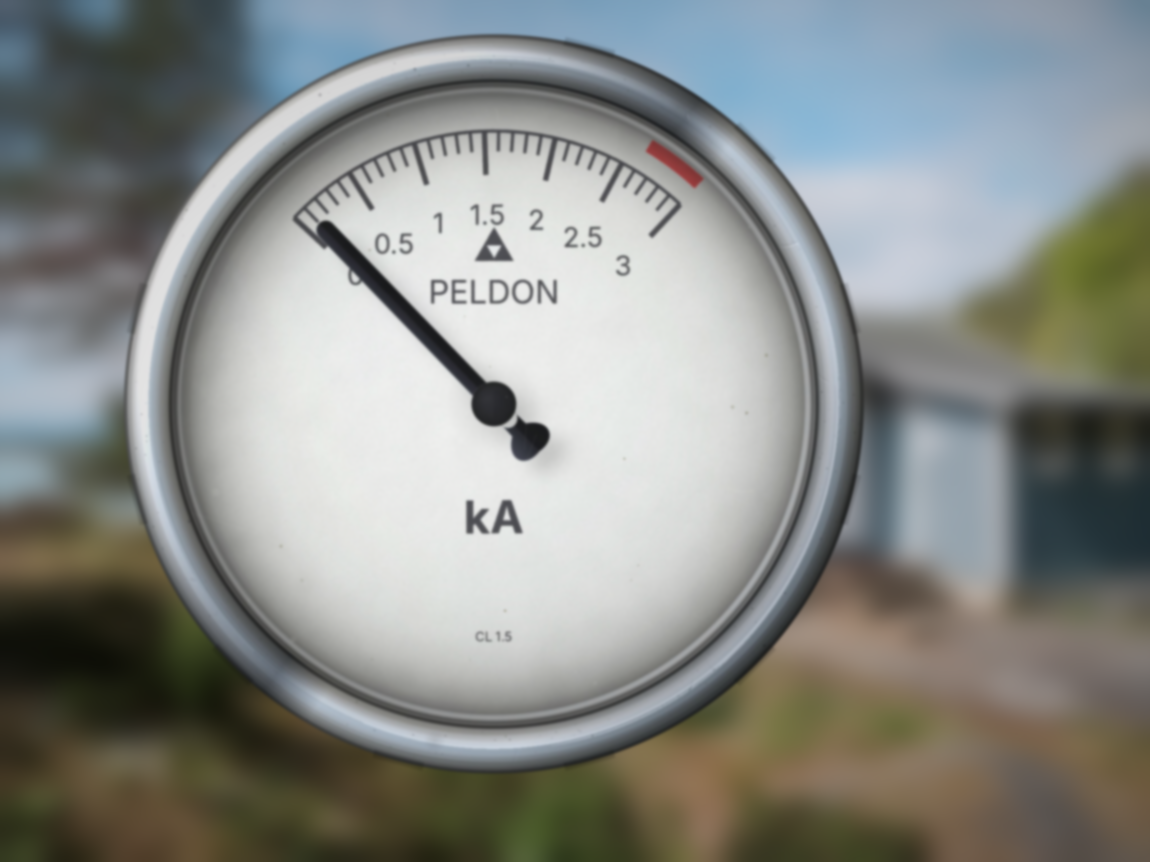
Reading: 0.1kA
